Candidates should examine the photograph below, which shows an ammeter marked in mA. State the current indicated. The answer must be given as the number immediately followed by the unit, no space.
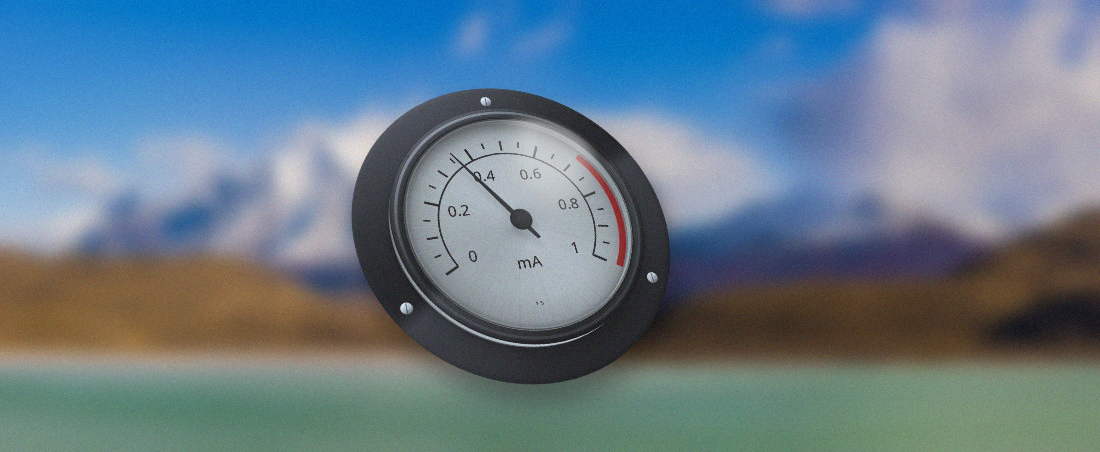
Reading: 0.35mA
